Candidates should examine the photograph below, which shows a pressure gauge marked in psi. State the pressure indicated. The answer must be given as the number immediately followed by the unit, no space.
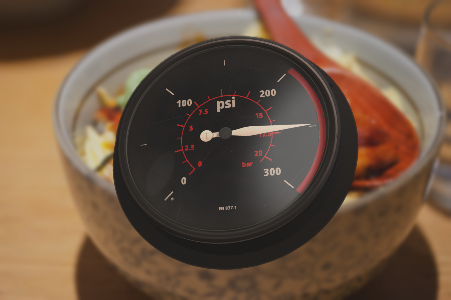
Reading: 250psi
